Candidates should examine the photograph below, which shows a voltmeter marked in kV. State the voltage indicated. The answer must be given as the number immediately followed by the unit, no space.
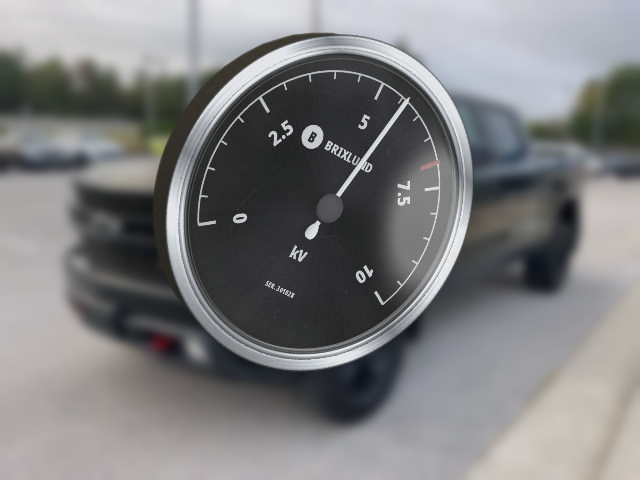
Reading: 5.5kV
